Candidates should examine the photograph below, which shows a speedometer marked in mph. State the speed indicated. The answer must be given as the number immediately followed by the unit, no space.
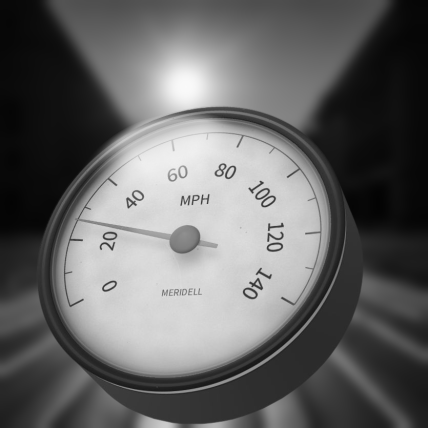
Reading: 25mph
